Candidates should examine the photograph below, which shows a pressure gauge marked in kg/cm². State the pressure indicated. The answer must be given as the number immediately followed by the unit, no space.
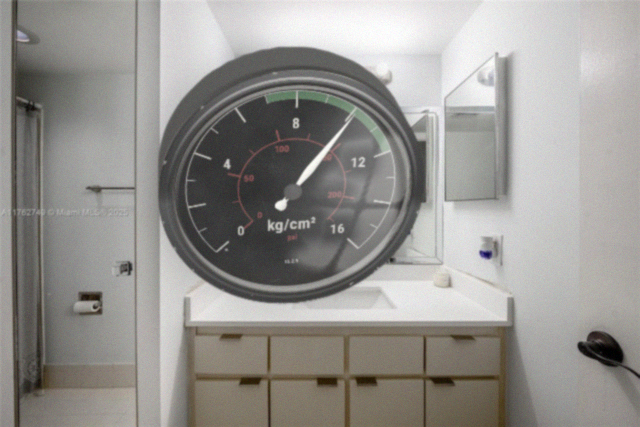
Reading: 10kg/cm²
